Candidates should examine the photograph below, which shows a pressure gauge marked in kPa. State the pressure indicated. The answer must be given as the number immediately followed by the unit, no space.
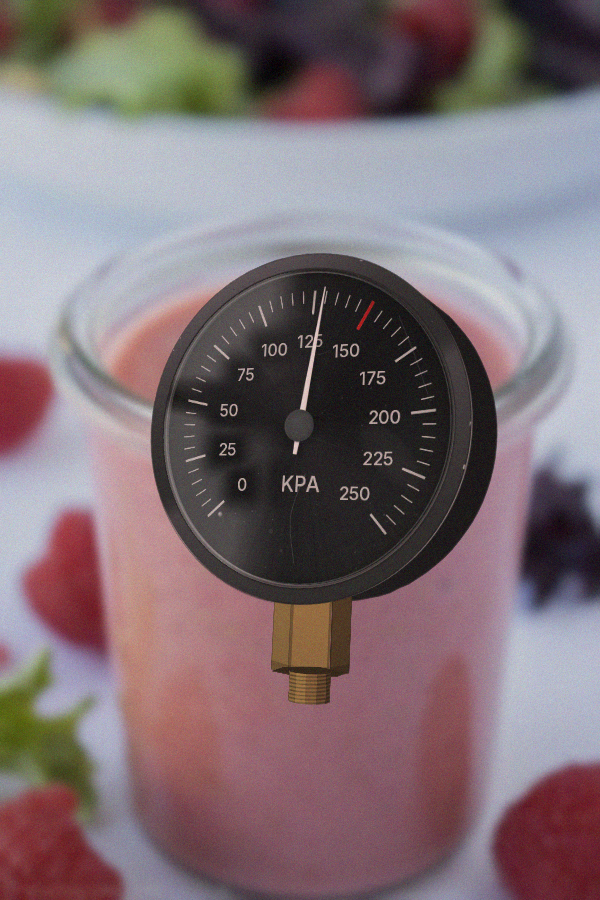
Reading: 130kPa
